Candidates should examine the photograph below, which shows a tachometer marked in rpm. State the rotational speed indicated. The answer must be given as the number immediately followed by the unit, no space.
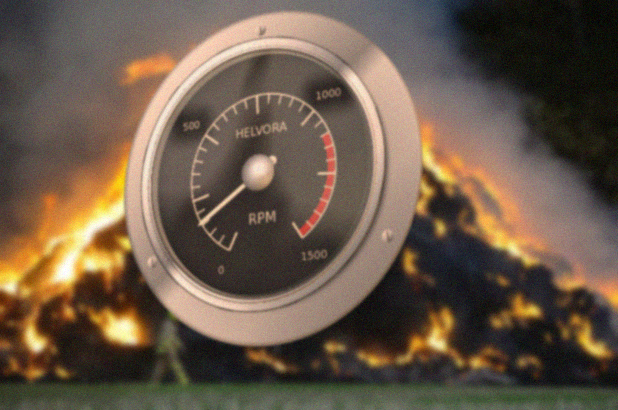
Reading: 150rpm
